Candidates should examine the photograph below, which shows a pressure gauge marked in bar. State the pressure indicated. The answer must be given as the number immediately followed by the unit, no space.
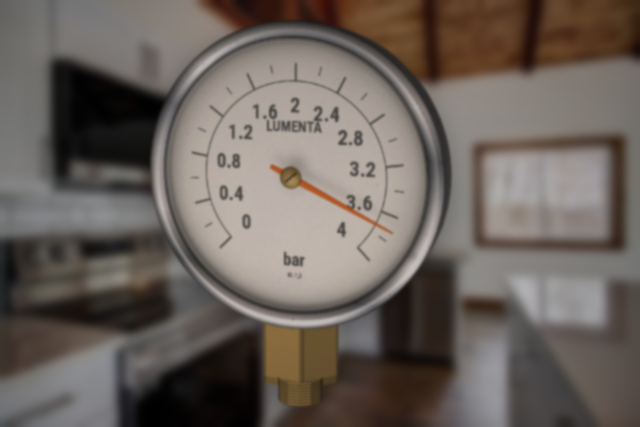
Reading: 3.7bar
